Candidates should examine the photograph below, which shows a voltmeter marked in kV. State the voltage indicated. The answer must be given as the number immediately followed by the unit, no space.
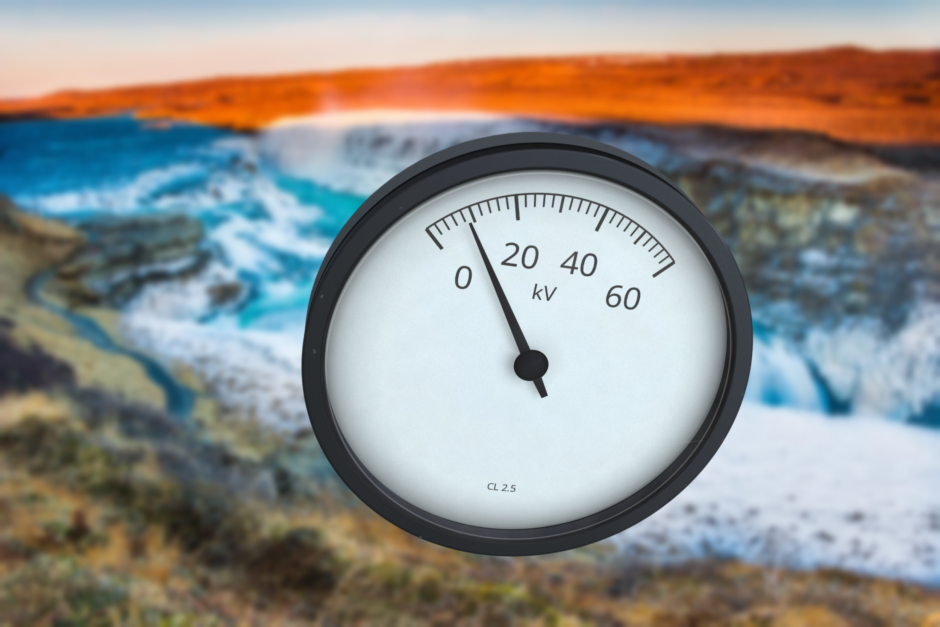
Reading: 9kV
